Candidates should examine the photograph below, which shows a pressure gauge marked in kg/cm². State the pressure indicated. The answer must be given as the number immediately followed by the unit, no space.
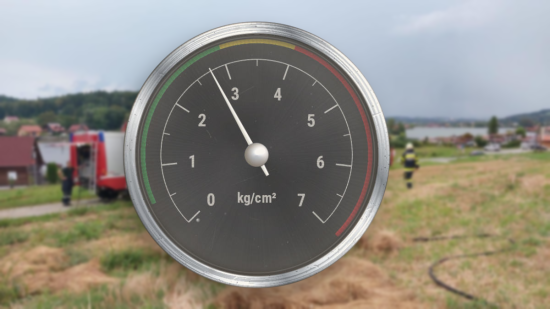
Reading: 2.75kg/cm²
